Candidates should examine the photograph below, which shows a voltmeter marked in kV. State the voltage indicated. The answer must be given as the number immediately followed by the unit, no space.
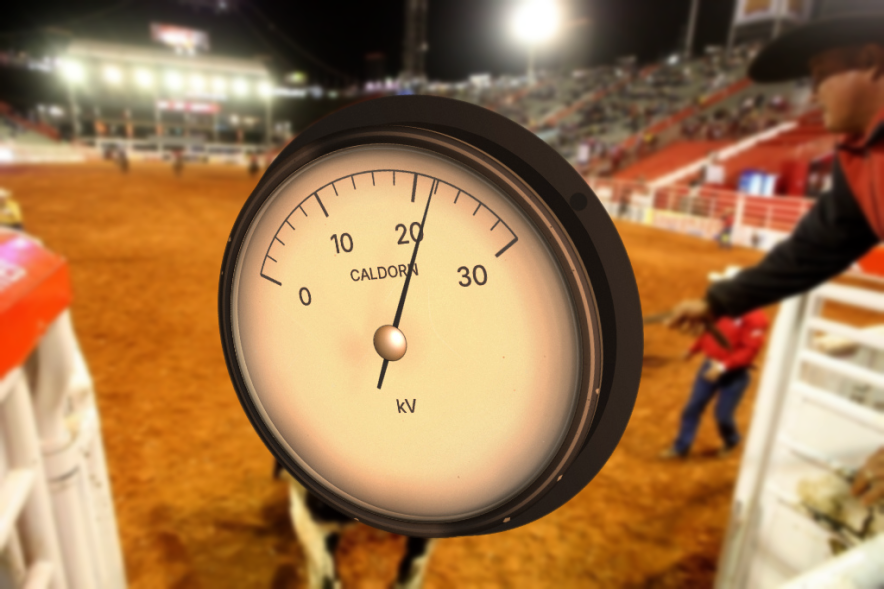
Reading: 22kV
